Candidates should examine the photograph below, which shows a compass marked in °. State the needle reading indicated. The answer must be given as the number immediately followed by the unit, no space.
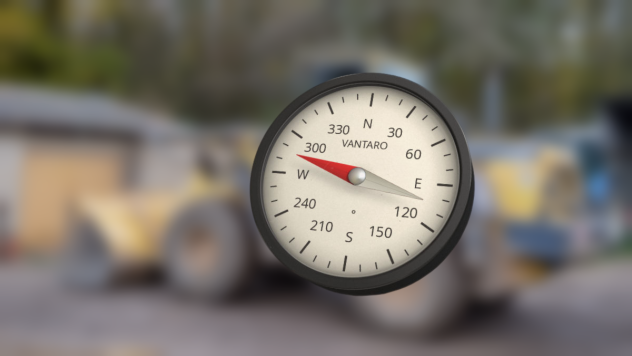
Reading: 285°
